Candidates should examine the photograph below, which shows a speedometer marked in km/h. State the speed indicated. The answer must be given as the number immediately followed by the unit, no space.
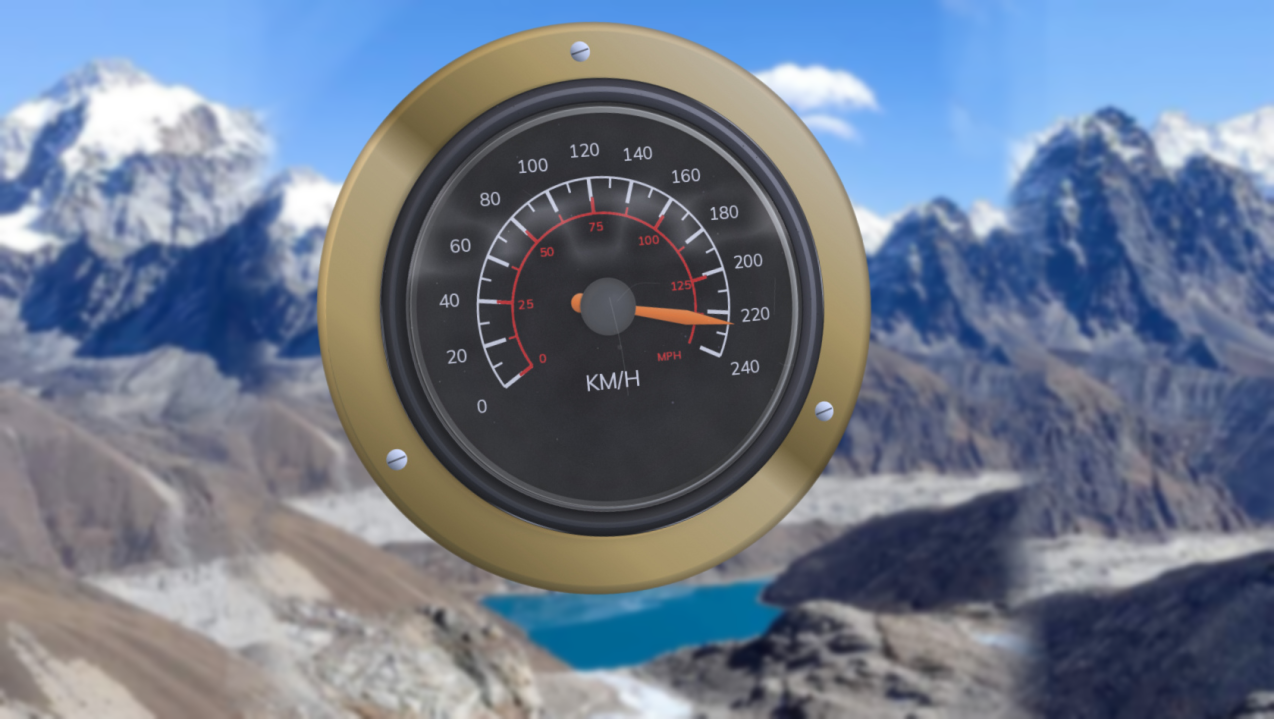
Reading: 225km/h
